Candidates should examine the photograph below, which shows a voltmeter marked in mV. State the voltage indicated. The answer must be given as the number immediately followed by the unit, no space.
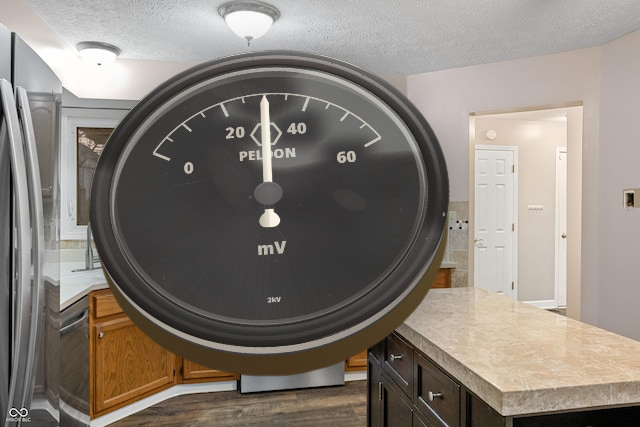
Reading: 30mV
